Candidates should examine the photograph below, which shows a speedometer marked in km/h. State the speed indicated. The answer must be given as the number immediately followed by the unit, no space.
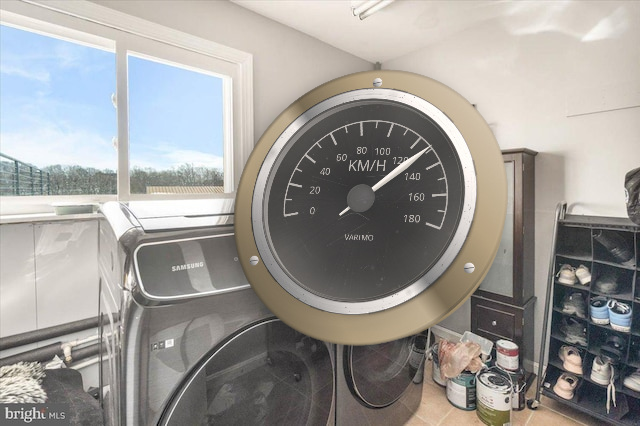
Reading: 130km/h
